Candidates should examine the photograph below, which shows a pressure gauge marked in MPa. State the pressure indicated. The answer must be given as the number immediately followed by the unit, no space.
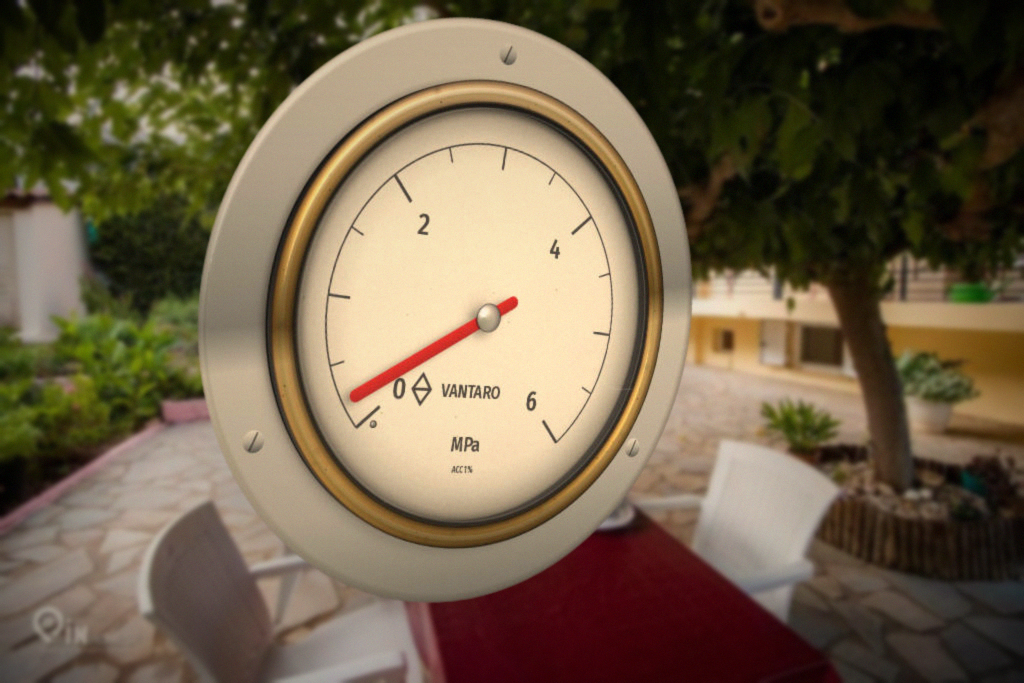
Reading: 0.25MPa
